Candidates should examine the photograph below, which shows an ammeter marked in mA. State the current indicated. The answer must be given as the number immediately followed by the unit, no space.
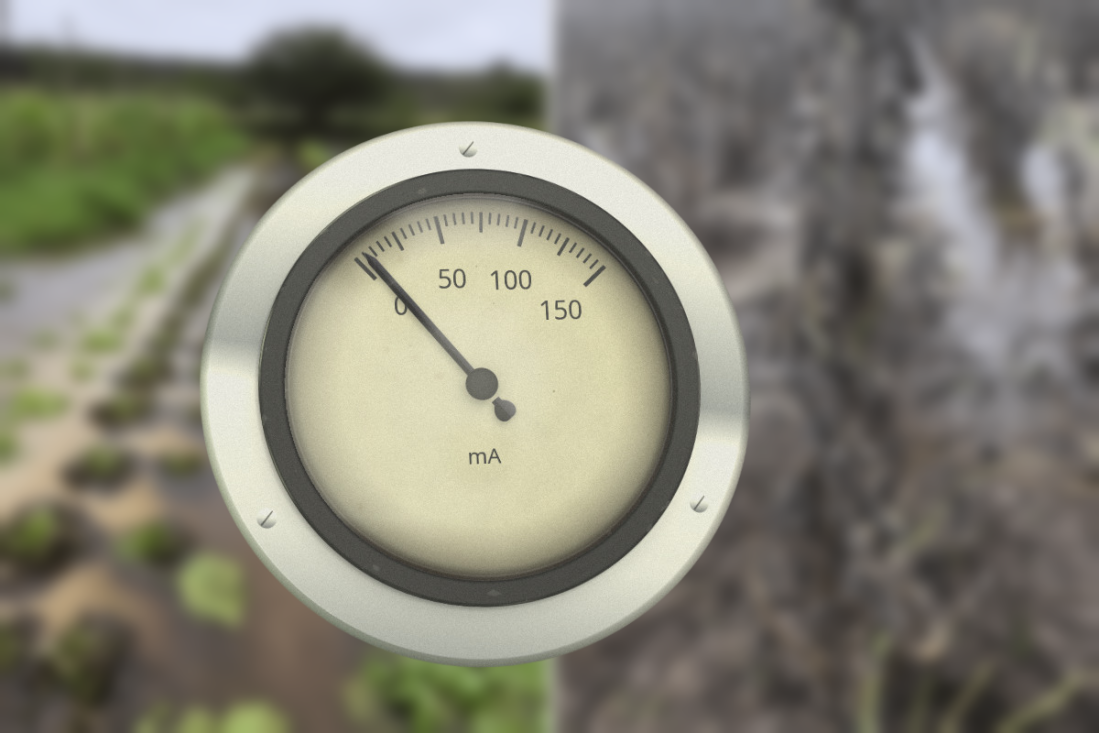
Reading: 5mA
